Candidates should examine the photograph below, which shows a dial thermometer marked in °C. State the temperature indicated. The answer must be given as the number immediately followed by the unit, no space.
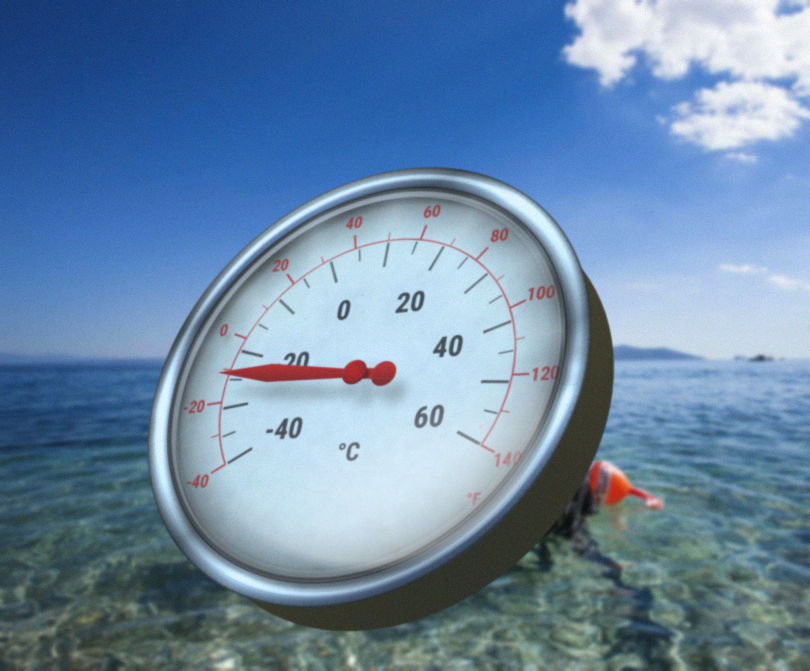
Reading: -25°C
